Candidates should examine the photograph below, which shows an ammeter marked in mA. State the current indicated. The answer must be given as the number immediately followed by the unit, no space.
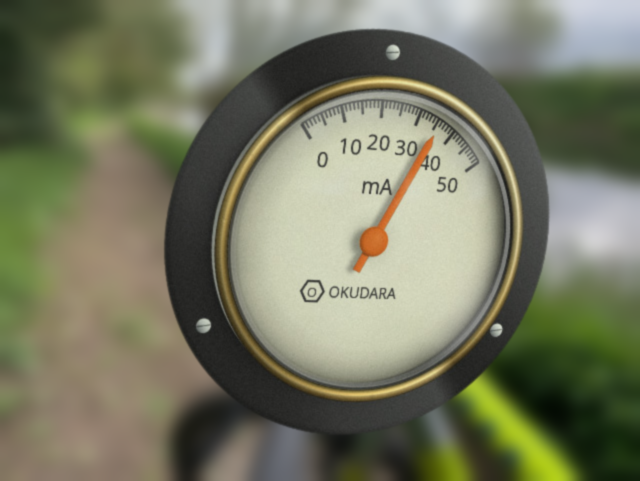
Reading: 35mA
